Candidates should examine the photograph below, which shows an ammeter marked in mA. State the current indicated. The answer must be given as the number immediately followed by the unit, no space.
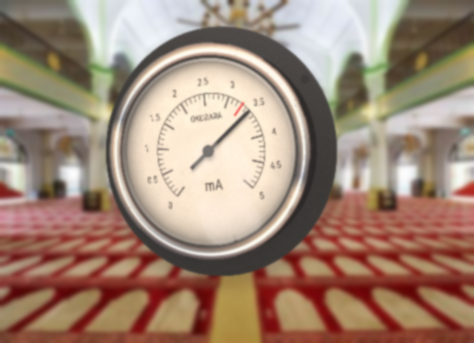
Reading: 3.5mA
